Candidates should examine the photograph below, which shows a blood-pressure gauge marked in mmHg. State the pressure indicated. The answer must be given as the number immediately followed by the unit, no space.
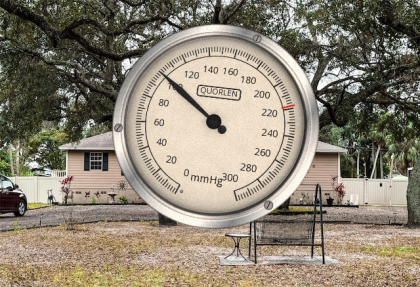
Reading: 100mmHg
